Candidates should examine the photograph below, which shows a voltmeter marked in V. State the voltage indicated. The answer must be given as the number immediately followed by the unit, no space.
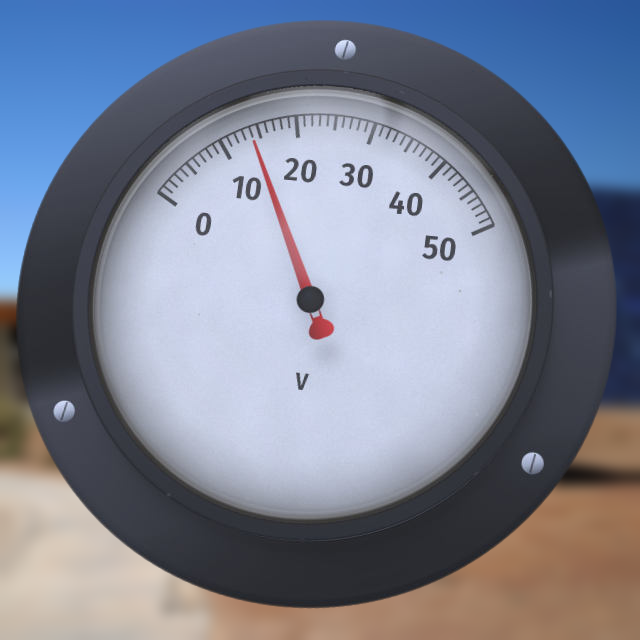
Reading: 14V
